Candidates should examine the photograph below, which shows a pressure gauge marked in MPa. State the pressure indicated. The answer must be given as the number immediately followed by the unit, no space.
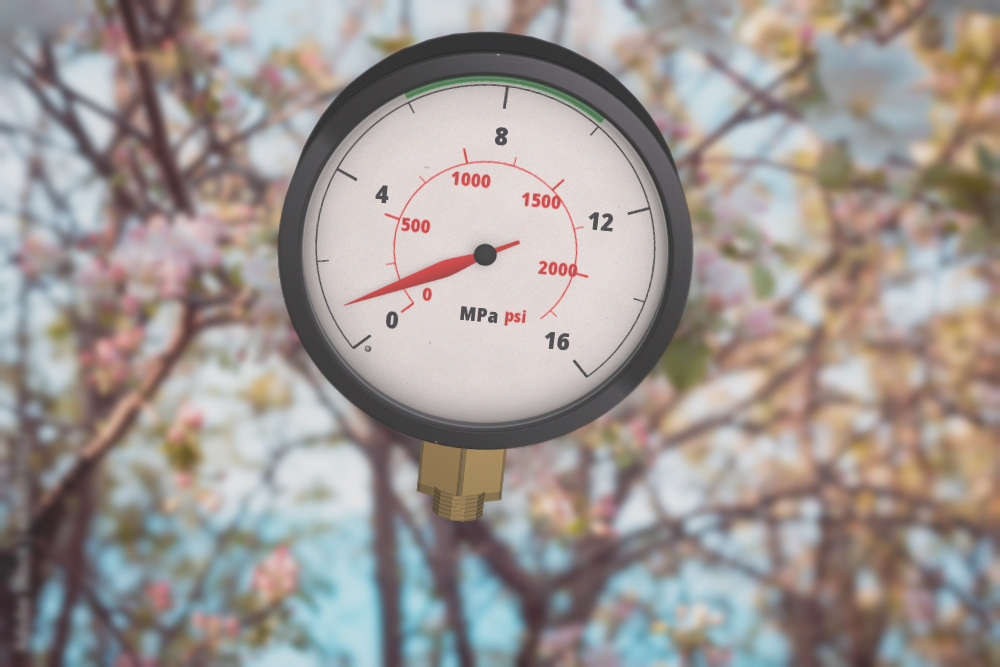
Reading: 1MPa
